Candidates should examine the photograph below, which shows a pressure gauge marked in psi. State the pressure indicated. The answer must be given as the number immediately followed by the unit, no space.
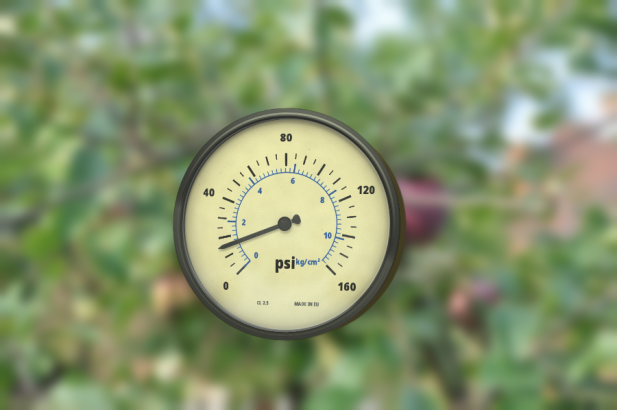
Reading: 15psi
